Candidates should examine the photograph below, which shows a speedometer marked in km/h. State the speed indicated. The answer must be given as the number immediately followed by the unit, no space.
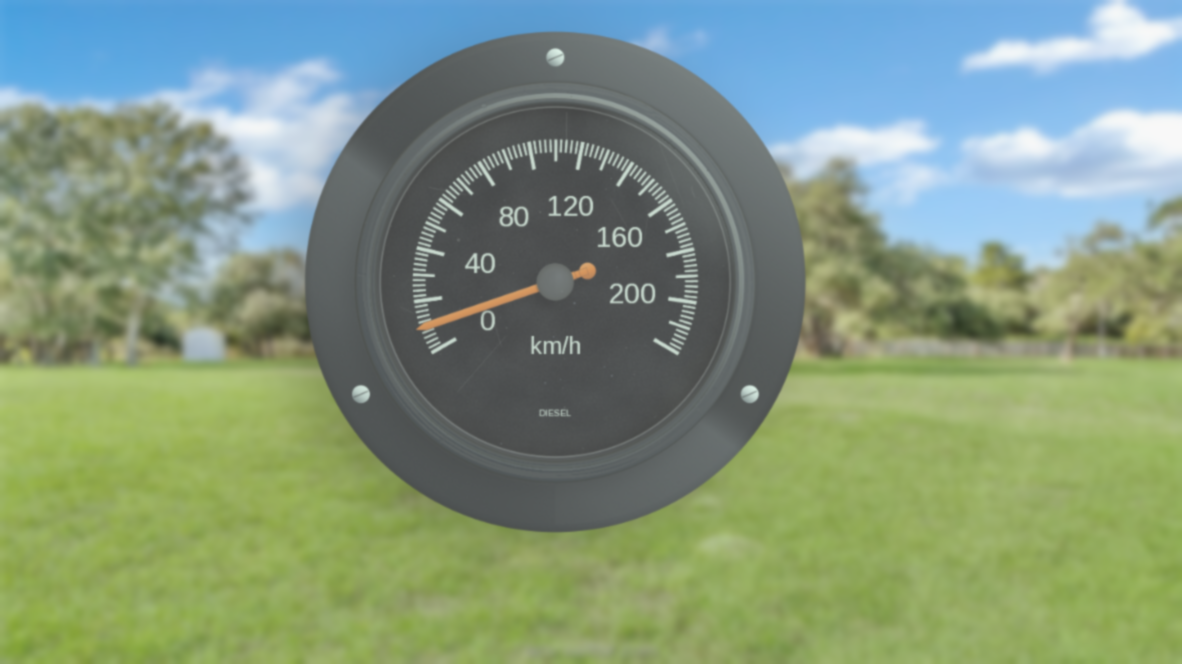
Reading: 10km/h
